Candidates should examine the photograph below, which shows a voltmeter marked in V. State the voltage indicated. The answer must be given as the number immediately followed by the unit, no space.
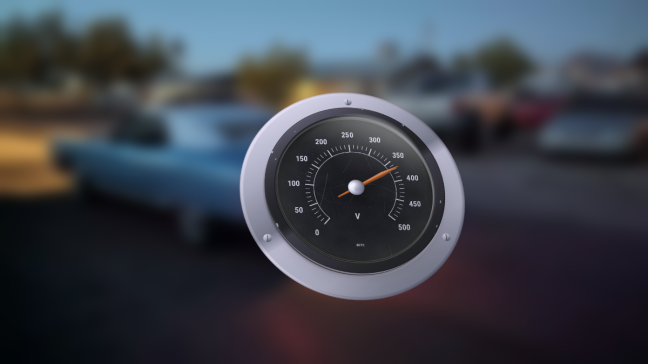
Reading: 370V
